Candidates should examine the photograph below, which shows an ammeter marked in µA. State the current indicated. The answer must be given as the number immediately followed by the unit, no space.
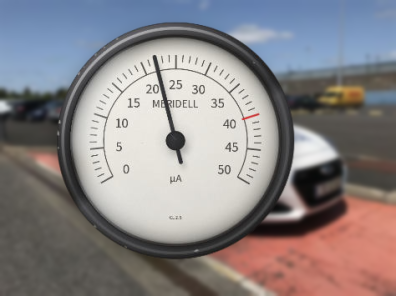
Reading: 22µA
